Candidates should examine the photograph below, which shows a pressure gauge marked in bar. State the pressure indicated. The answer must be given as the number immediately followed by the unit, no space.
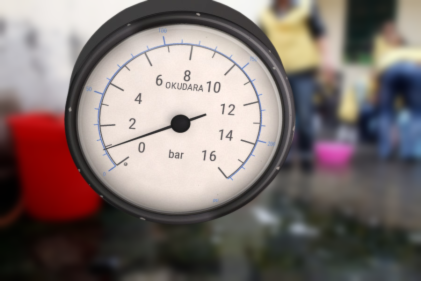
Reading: 1bar
